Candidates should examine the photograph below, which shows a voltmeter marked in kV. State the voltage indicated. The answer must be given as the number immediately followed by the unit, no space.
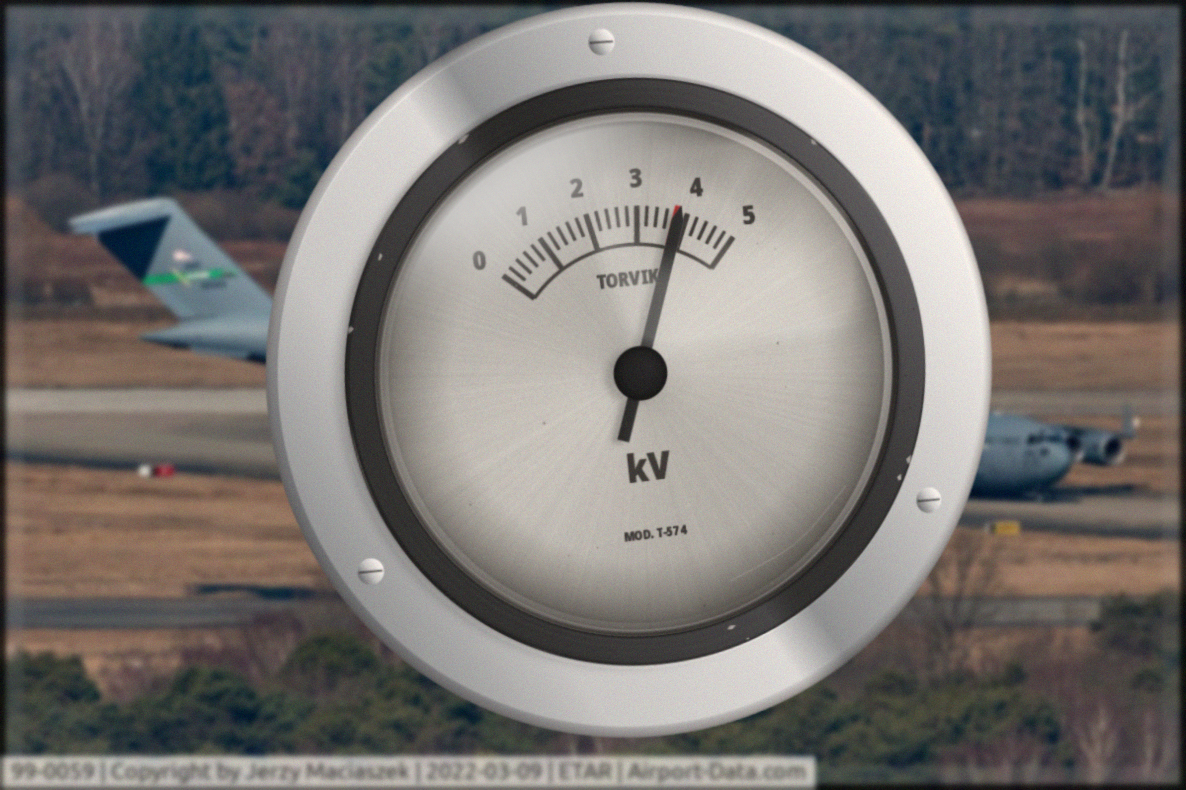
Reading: 3.8kV
